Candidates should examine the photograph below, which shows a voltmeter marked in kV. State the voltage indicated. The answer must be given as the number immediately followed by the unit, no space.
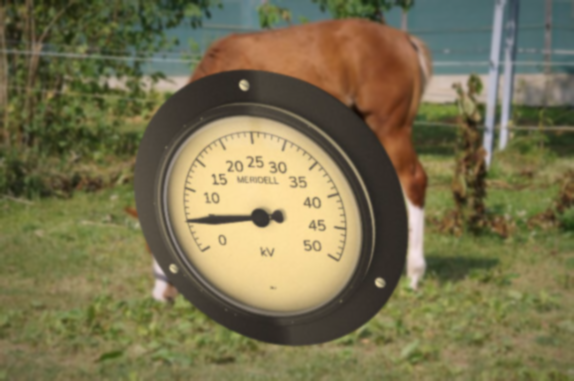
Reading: 5kV
